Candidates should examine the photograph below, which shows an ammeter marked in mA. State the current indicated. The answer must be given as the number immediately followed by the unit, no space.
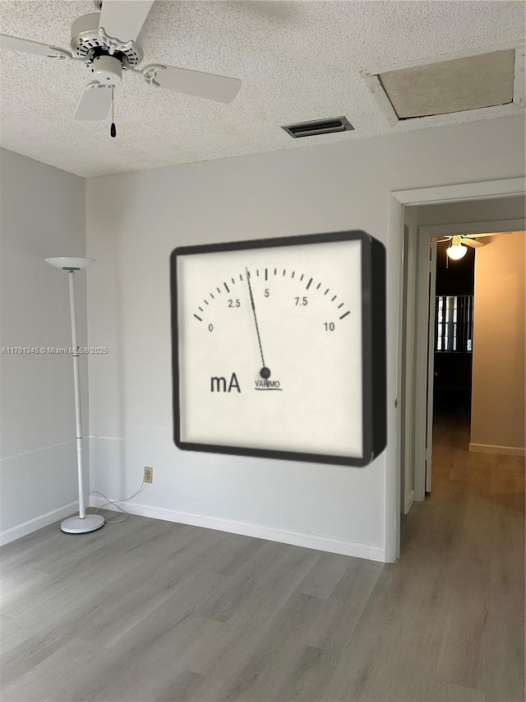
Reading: 4mA
